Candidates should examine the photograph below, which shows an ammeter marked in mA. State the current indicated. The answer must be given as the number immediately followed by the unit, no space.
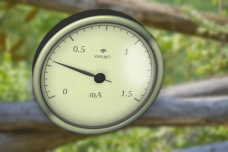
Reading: 0.3mA
